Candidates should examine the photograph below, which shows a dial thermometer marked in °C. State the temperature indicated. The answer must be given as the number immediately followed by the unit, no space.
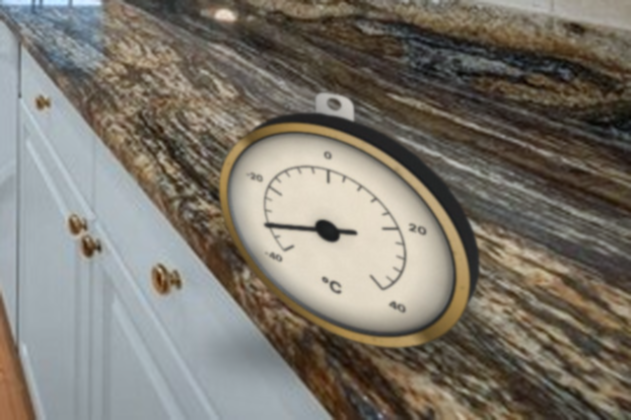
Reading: -32°C
